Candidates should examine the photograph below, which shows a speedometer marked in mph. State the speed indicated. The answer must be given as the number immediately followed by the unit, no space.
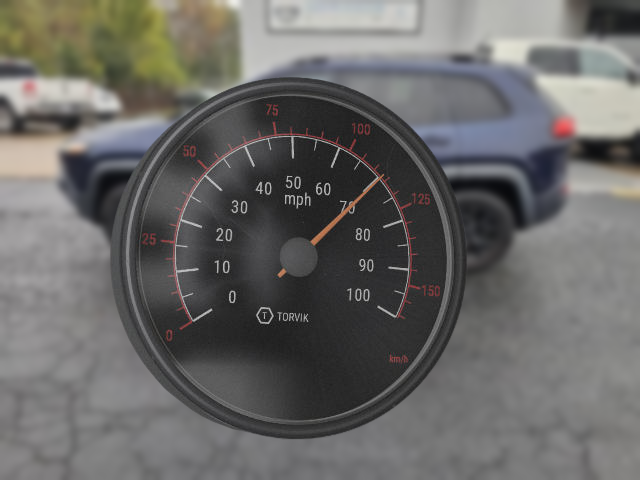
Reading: 70mph
